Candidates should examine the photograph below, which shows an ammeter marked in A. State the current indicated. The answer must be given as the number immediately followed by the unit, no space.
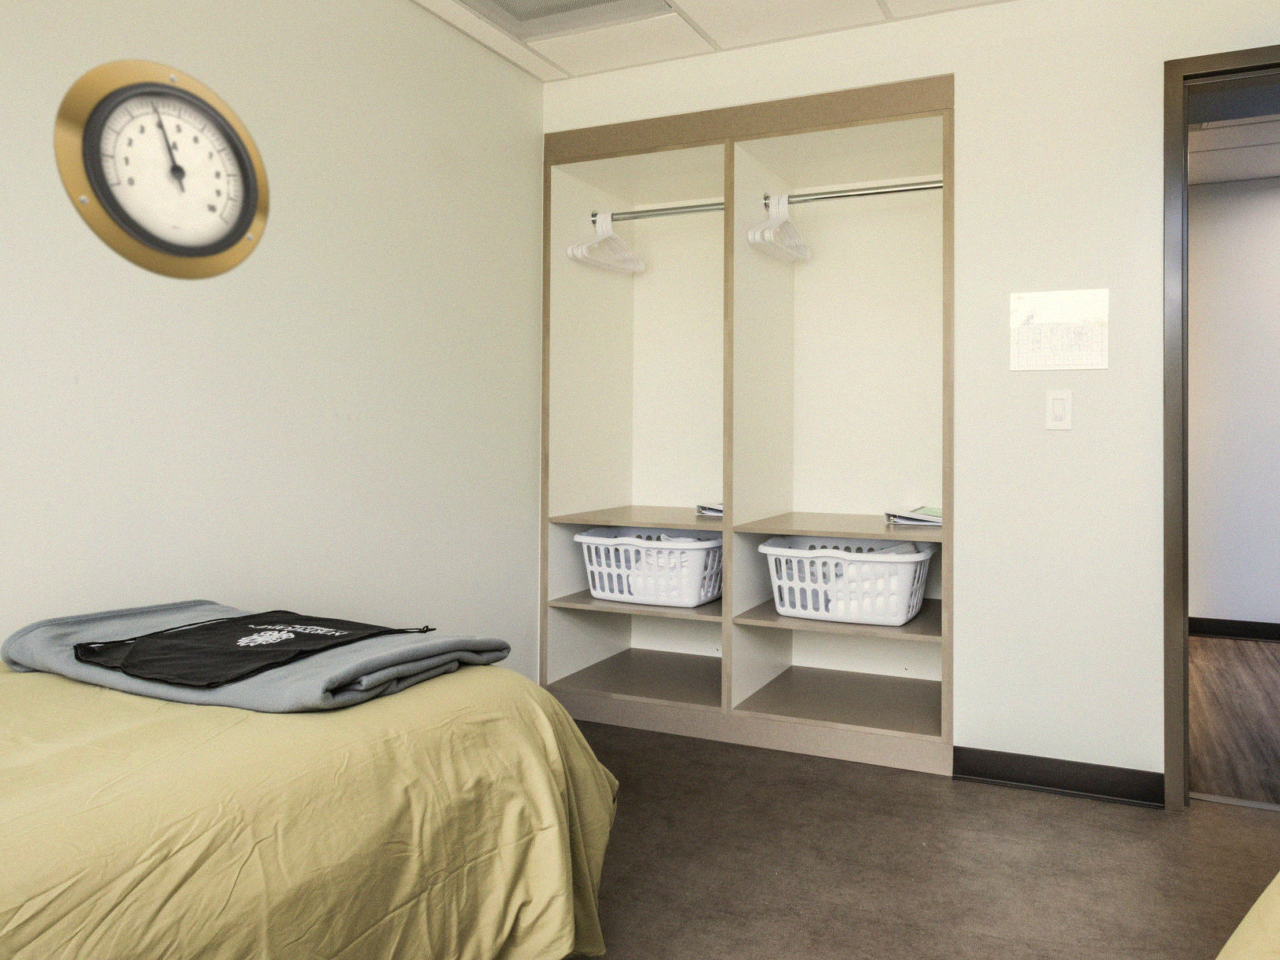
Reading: 4A
